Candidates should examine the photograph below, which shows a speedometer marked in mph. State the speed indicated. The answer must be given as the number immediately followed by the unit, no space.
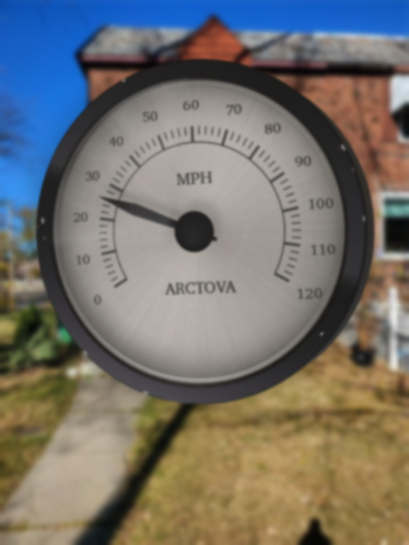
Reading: 26mph
